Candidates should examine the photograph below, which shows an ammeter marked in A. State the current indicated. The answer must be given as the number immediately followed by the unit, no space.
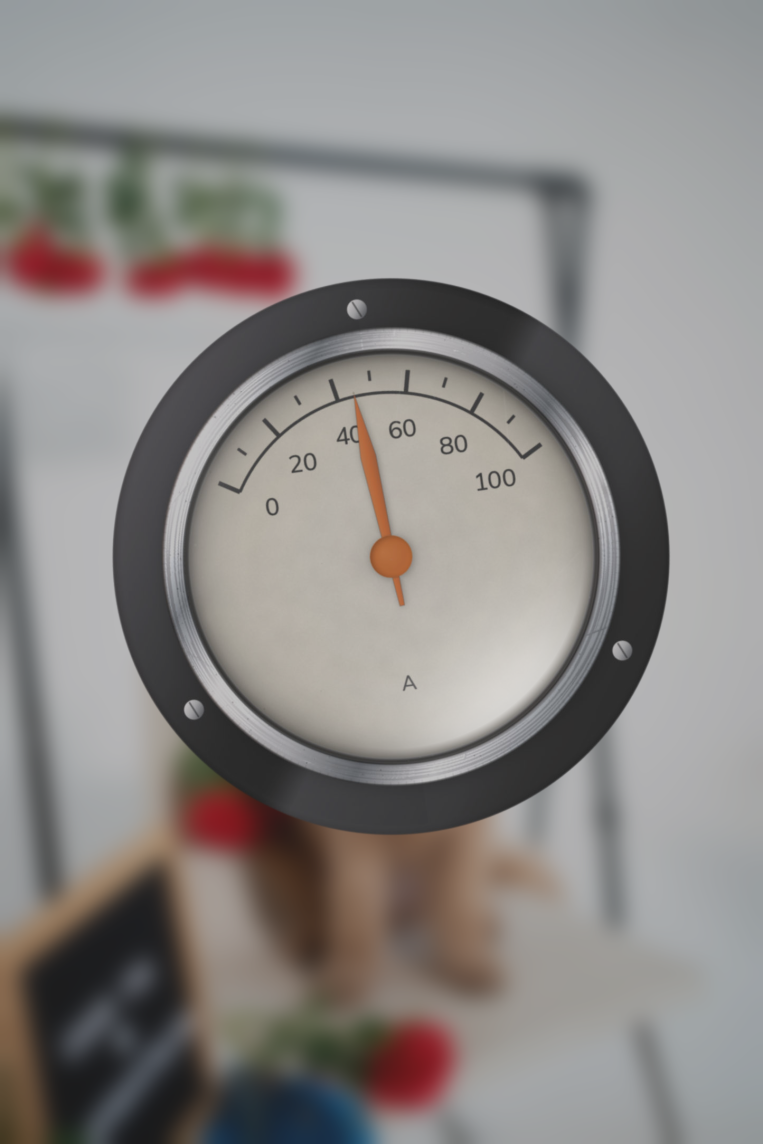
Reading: 45A
